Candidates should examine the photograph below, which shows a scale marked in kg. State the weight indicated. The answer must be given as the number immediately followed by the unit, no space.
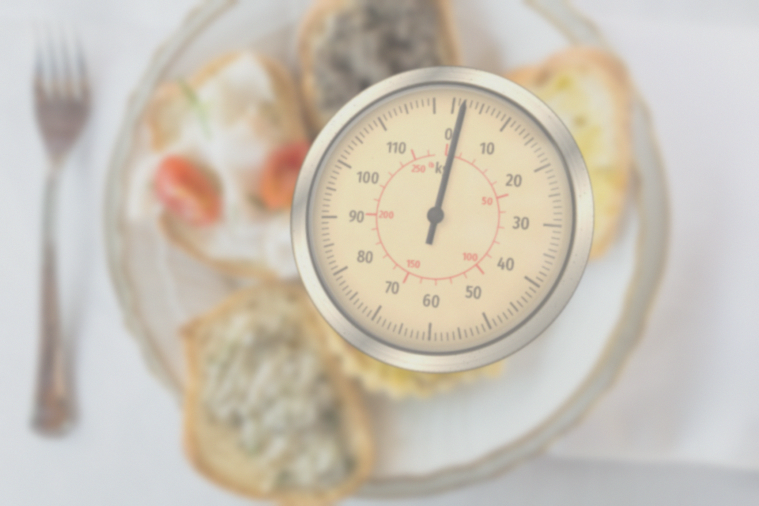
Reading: 2kg
